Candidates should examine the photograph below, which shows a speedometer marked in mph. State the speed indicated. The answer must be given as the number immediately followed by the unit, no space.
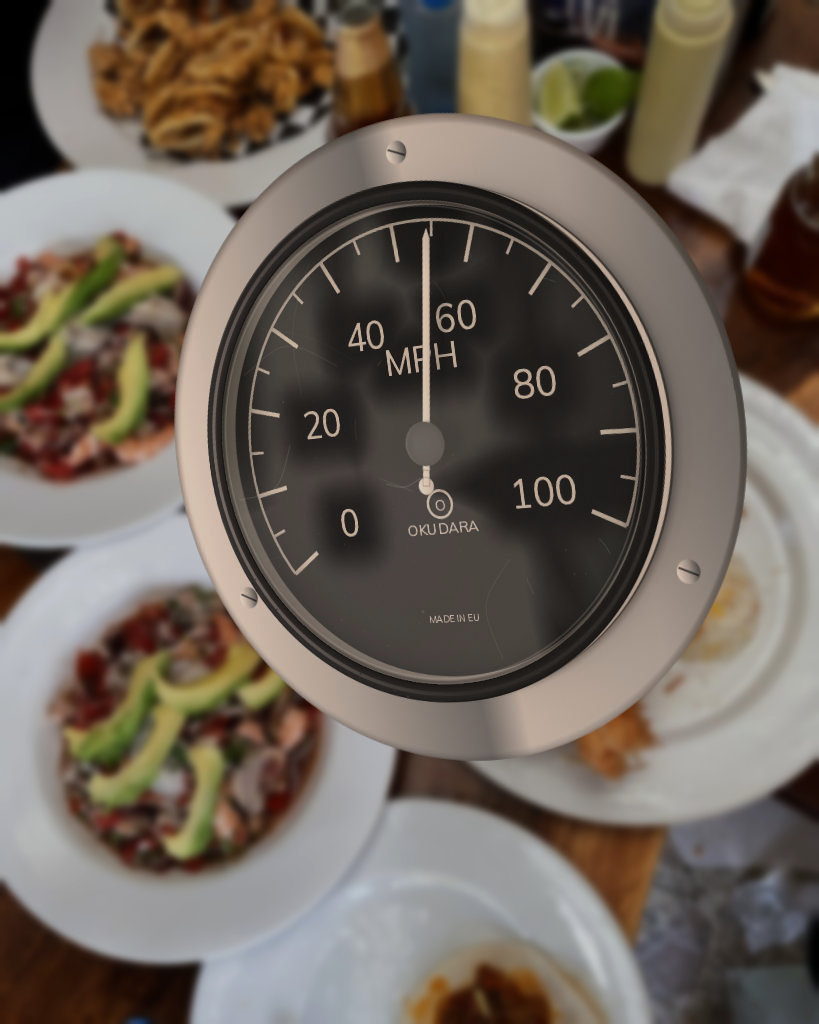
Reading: 55mph
